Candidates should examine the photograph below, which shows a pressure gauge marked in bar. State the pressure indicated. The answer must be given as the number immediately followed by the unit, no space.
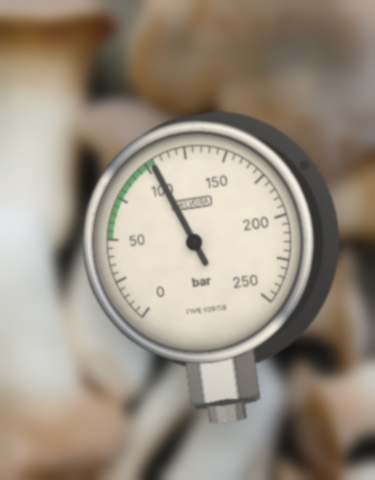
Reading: 105bar
